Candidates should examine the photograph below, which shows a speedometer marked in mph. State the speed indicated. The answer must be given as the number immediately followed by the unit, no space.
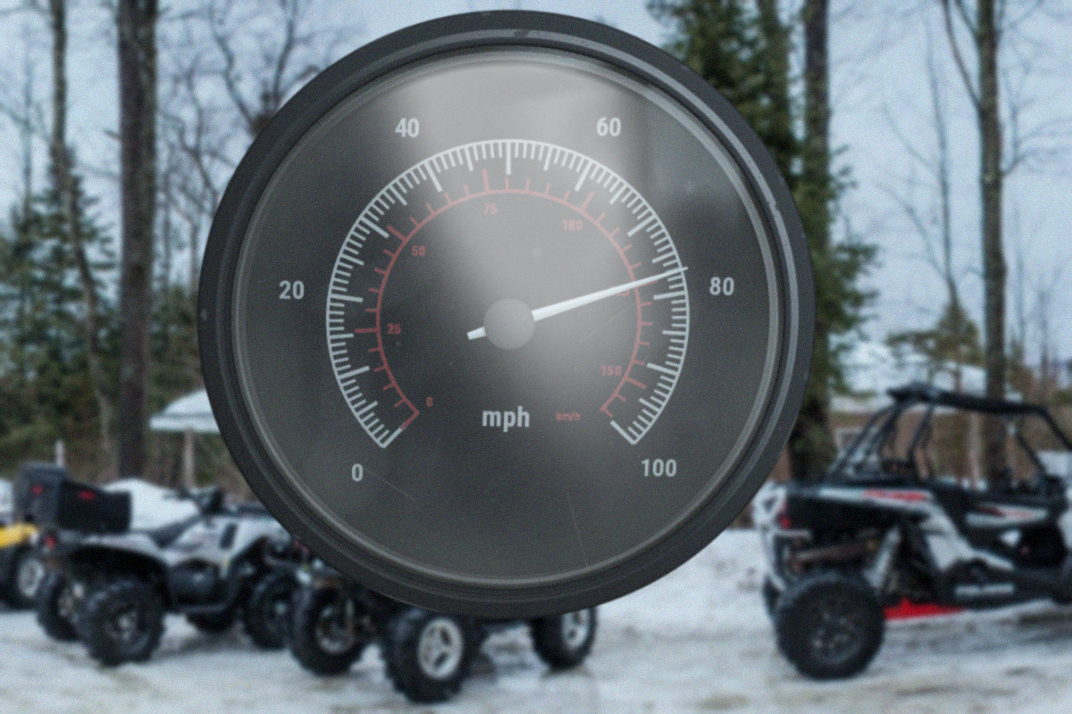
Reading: 77mph
